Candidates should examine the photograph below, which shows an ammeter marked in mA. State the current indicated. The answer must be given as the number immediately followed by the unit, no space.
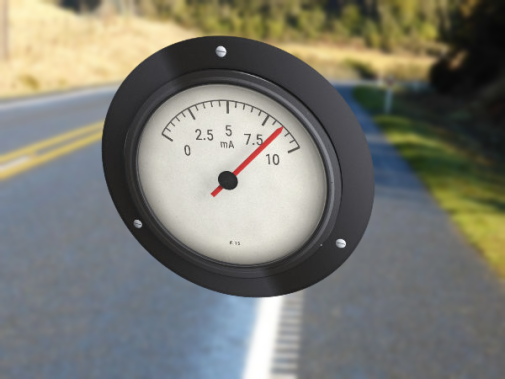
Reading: 8.5mA
